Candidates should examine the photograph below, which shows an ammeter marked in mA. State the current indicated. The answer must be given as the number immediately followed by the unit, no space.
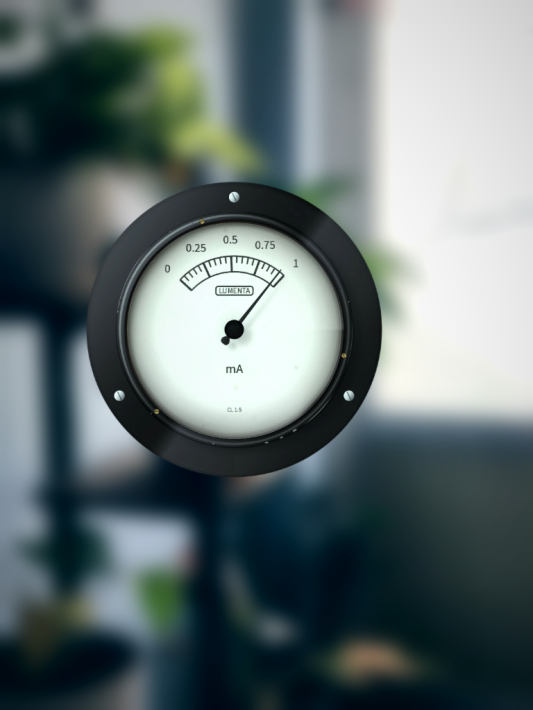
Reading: 0.95mA
